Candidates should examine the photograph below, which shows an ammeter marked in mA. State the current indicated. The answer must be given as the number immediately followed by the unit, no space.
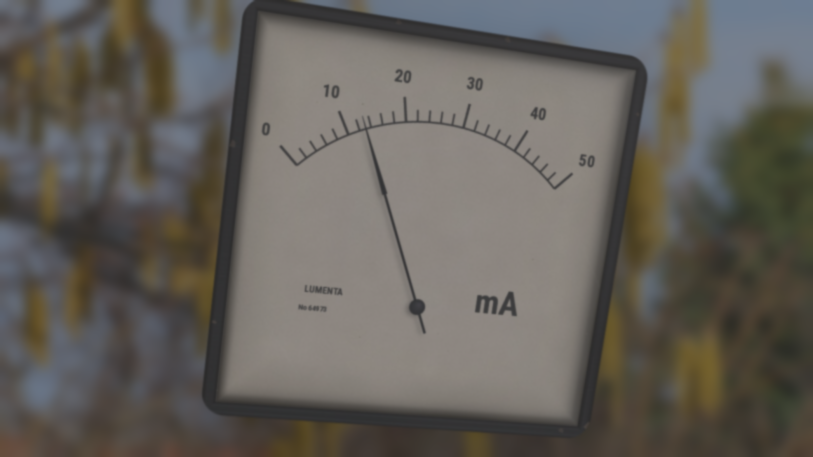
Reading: 13mA
